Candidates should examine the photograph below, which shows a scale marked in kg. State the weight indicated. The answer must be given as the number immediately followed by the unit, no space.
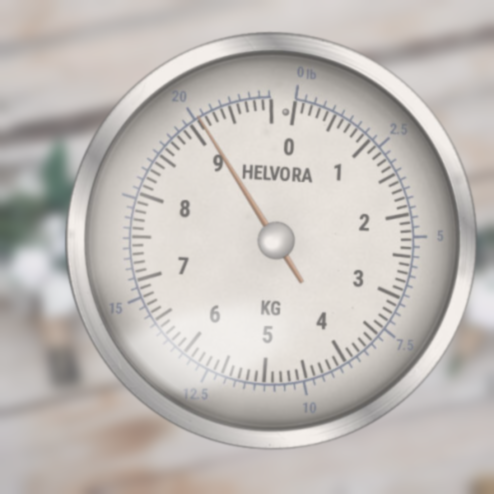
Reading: 9.1kg
